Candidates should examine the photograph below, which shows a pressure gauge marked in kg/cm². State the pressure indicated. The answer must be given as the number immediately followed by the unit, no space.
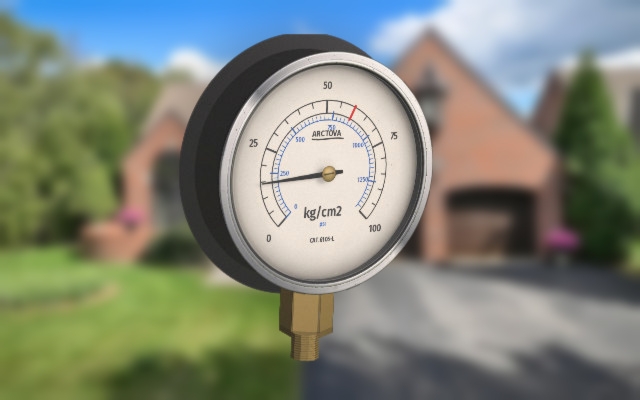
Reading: 15kg/cm²
